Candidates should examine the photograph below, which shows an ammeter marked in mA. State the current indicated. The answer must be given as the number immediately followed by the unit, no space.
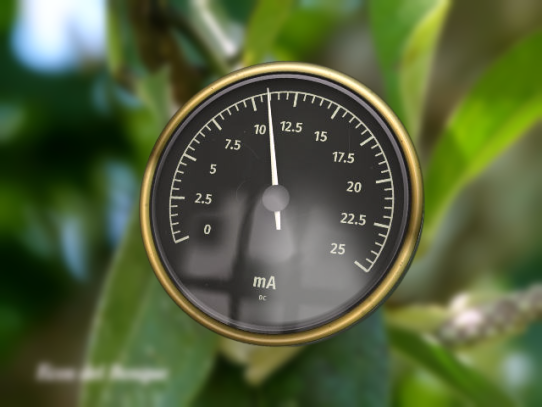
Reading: 11mA
